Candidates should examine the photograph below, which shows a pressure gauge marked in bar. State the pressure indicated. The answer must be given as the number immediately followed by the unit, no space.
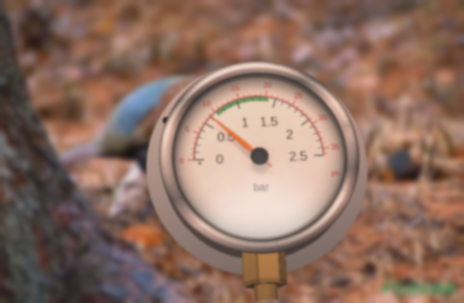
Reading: 0.6bar
